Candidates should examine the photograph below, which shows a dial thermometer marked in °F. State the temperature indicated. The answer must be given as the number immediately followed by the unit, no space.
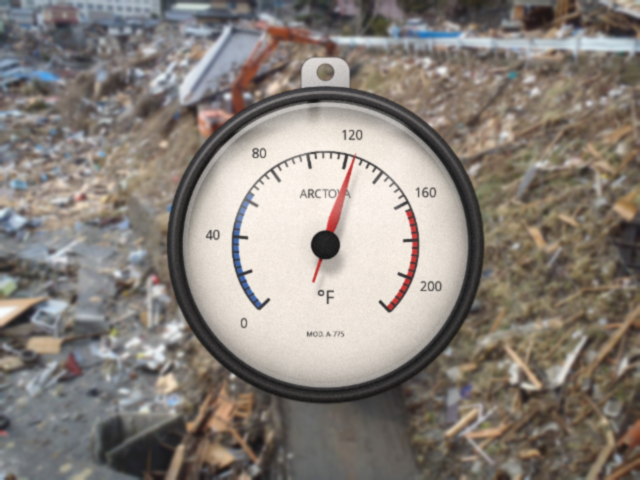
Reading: 124°F
